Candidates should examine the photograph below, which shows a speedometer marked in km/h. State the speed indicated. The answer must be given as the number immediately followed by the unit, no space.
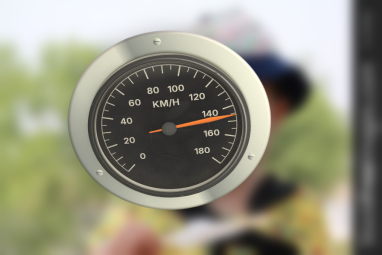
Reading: 145km/h
